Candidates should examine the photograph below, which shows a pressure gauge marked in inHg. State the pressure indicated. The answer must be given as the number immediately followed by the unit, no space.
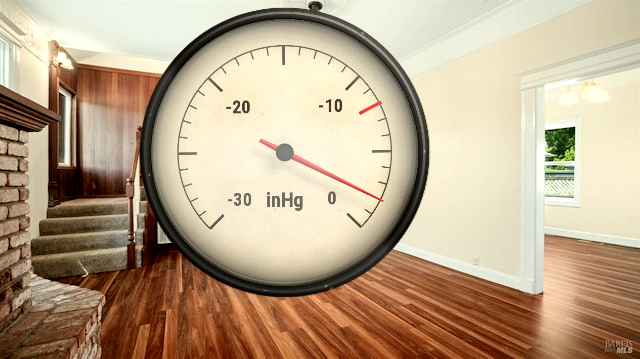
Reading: -2inHg
